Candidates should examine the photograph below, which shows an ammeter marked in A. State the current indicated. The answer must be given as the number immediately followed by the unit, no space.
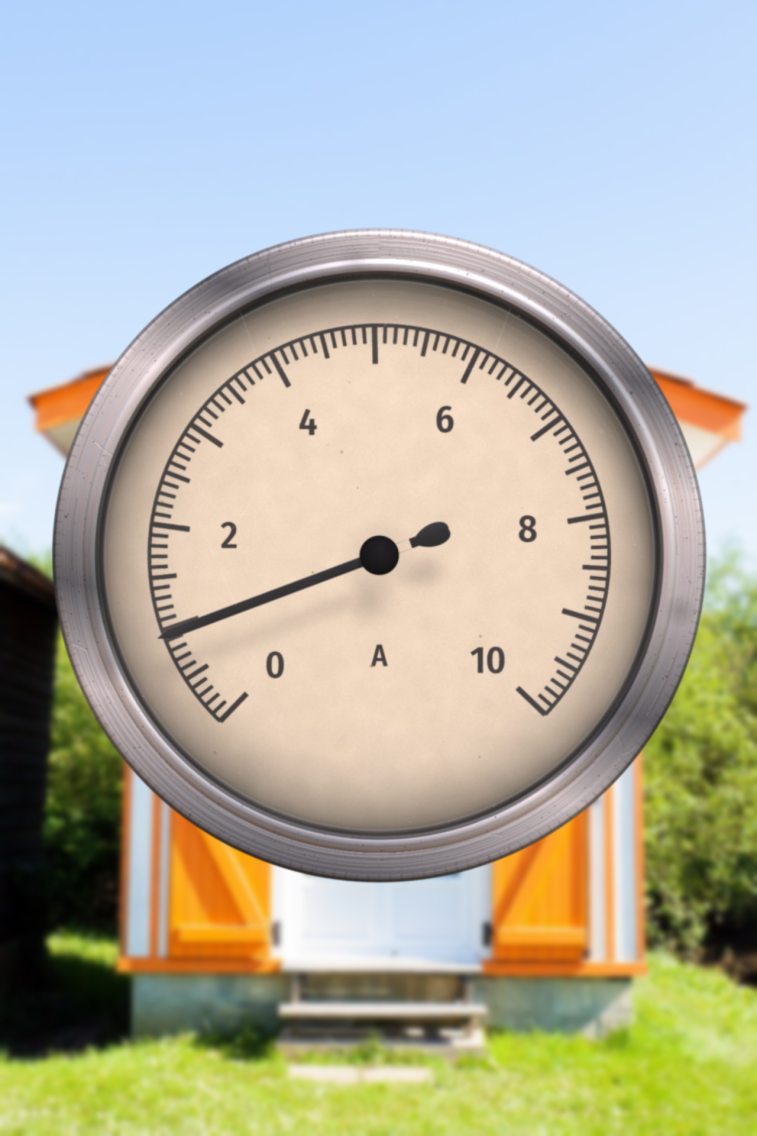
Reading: 0.95A
